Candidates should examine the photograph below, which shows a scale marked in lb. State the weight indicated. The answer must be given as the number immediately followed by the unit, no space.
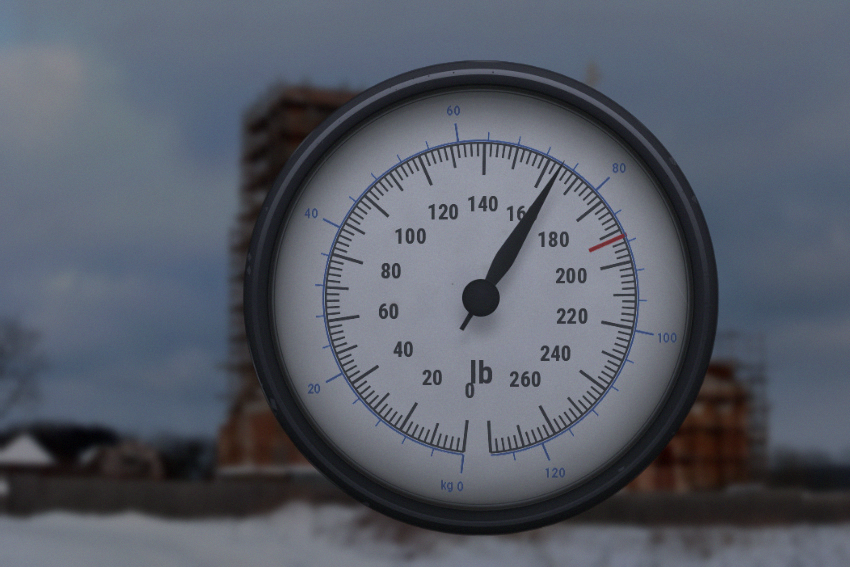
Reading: 164lb
